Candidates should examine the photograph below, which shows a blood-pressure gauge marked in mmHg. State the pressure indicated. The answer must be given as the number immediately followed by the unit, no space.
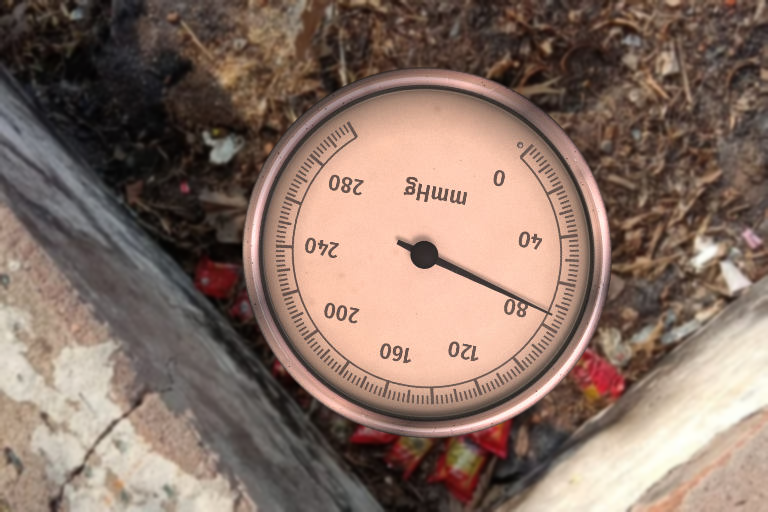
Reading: 74mmHg
